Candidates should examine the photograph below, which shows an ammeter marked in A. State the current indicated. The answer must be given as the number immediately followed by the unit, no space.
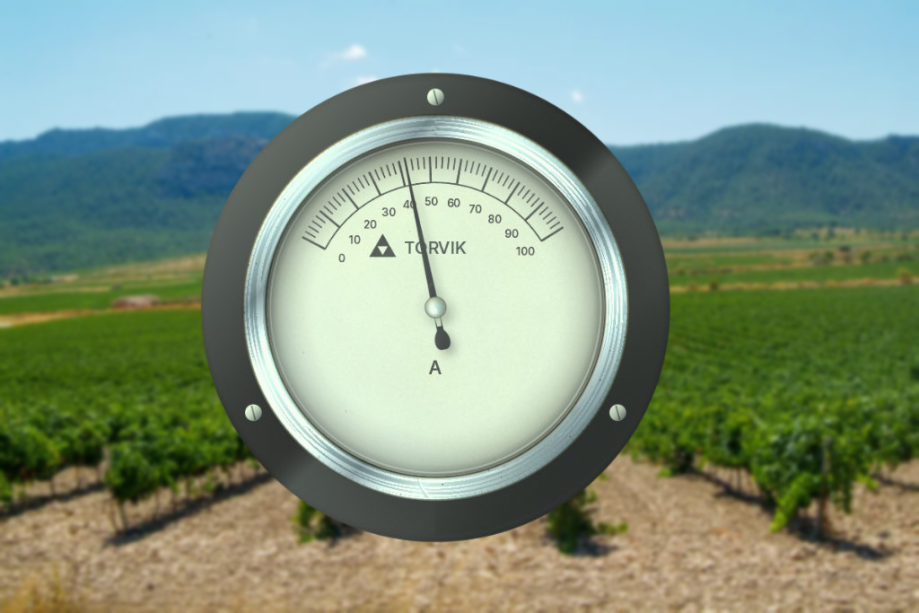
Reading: 42A
